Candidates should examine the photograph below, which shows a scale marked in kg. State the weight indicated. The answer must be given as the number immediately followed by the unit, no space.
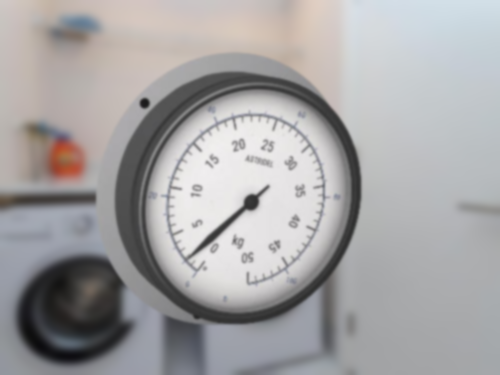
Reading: 2kg
